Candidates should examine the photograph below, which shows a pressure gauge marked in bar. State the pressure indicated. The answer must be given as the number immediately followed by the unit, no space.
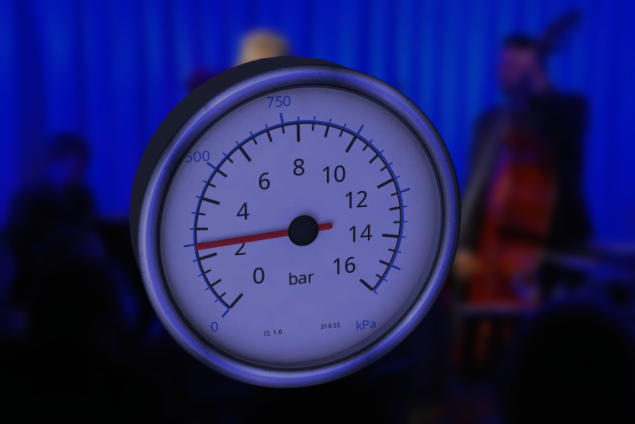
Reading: 2.5bar
